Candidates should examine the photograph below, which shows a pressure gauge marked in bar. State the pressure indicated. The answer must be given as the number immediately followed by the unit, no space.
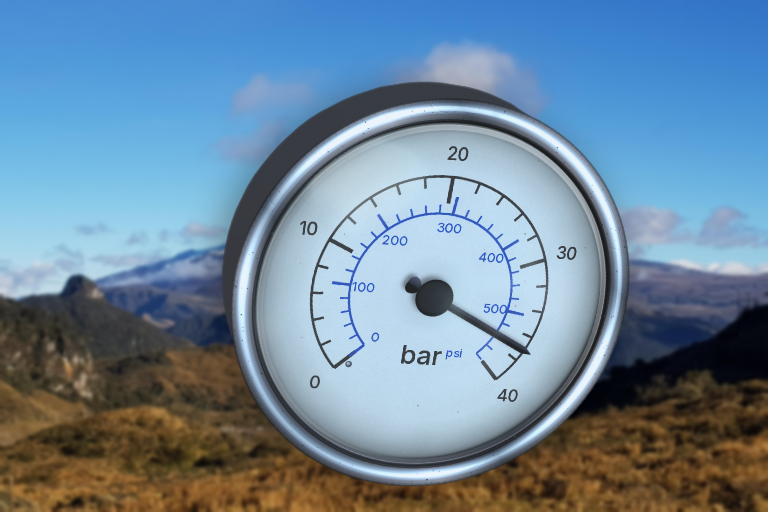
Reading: 37bar
